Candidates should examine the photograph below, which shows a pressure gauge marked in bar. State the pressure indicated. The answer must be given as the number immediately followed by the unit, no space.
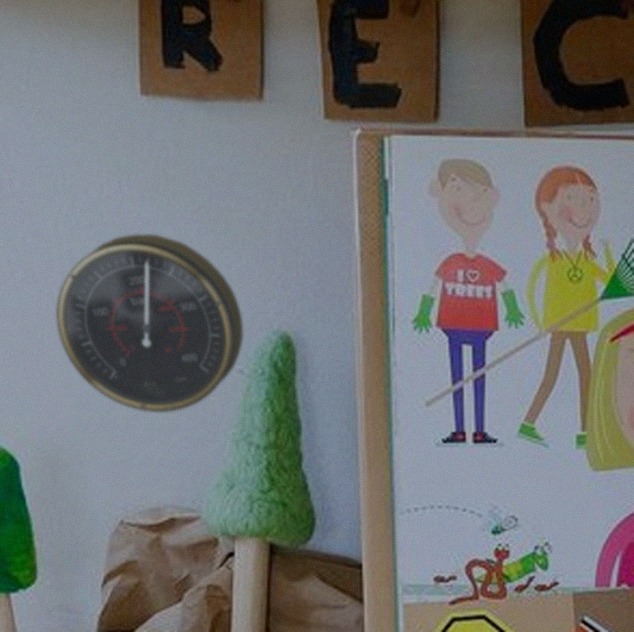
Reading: 220bar
